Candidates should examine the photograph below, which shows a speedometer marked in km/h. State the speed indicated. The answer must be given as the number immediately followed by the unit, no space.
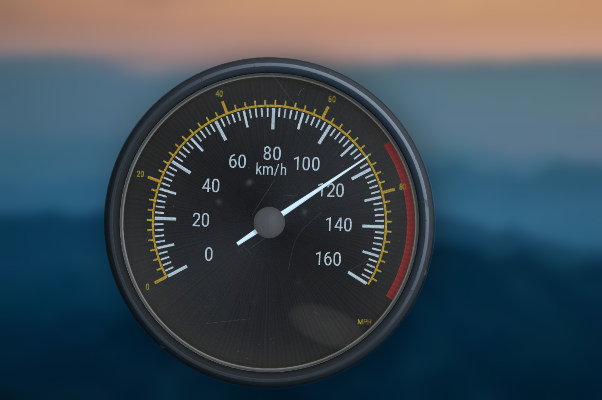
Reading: 116km/h
